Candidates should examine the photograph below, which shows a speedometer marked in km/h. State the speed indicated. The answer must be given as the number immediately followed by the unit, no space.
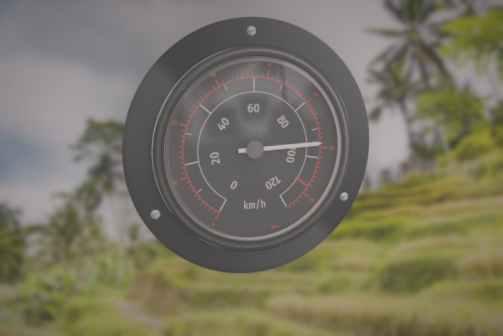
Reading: 95km/h
